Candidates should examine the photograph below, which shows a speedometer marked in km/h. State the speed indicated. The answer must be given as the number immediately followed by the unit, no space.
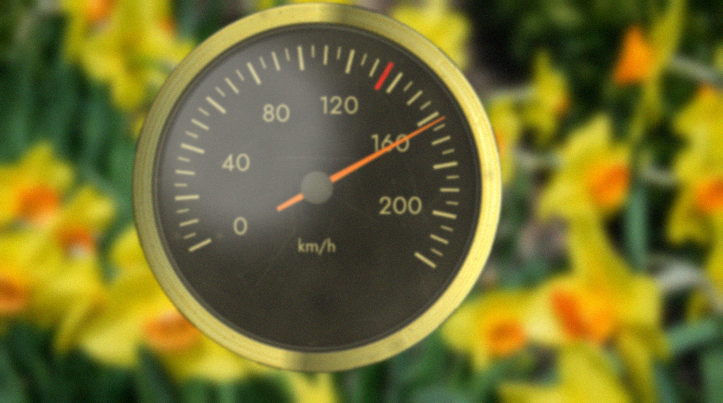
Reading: 162.5km/h
